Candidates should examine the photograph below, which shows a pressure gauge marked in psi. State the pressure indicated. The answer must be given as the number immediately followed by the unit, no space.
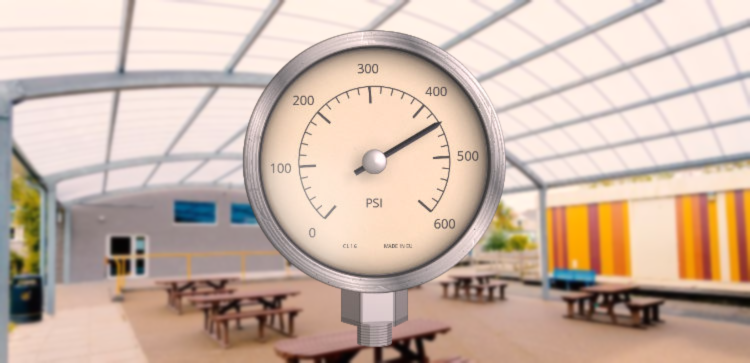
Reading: 440psi
